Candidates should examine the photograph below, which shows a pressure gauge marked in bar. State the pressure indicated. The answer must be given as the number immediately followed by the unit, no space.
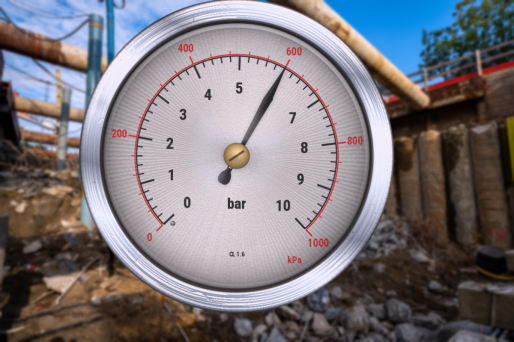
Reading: 6bar
